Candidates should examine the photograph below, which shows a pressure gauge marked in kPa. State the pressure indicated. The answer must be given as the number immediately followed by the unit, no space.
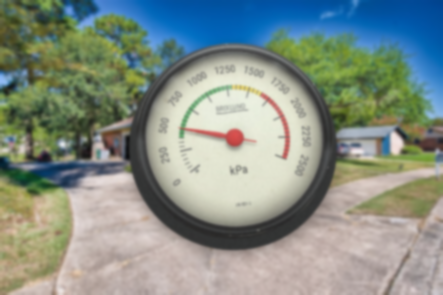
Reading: 500kPa
